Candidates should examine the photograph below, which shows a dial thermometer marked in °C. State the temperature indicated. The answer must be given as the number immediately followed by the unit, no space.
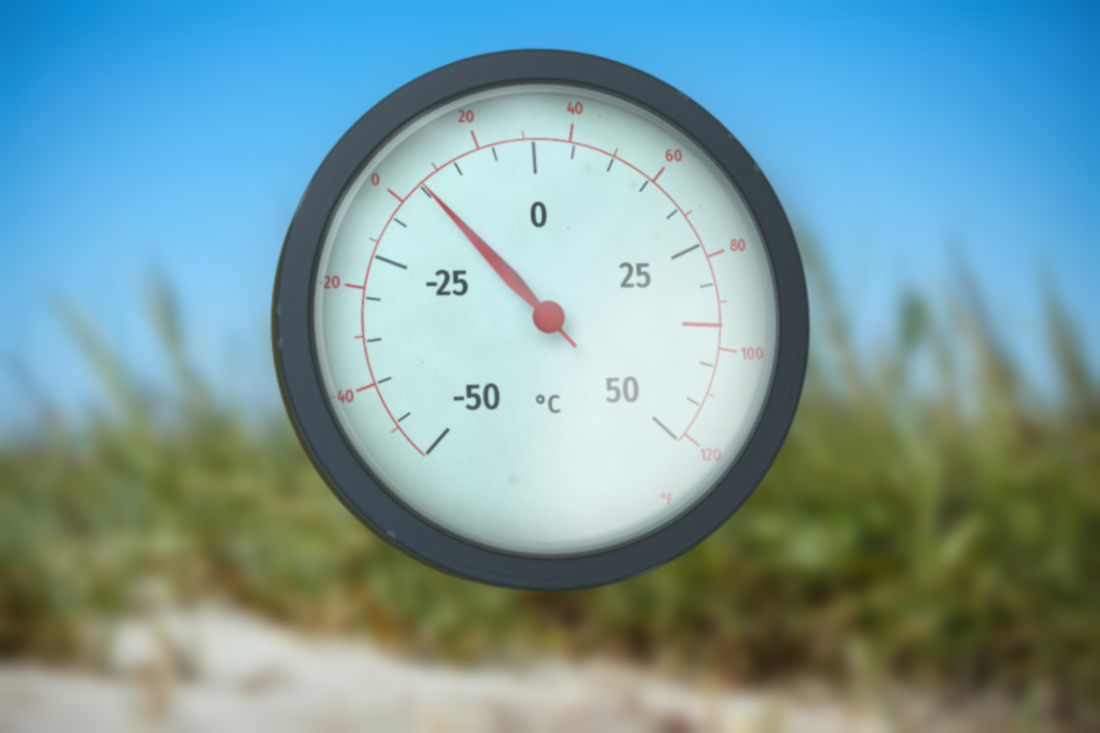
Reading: -15°C
